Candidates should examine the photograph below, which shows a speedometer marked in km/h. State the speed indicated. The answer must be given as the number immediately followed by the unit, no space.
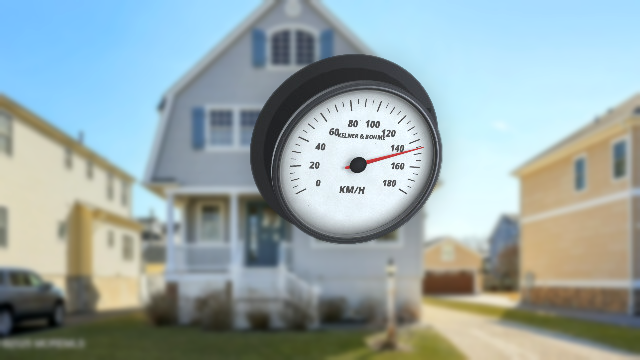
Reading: 145km/h
